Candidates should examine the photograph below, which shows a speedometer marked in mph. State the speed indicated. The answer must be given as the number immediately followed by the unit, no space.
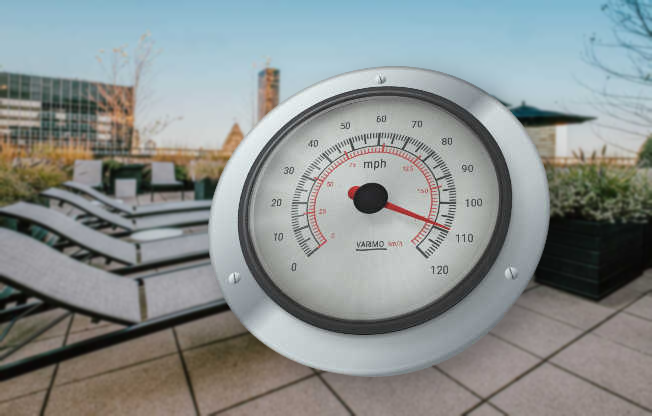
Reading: 110mph
